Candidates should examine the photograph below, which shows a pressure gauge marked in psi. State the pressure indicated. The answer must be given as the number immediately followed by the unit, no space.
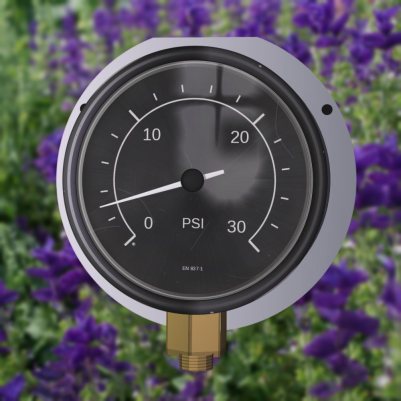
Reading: 3psi
